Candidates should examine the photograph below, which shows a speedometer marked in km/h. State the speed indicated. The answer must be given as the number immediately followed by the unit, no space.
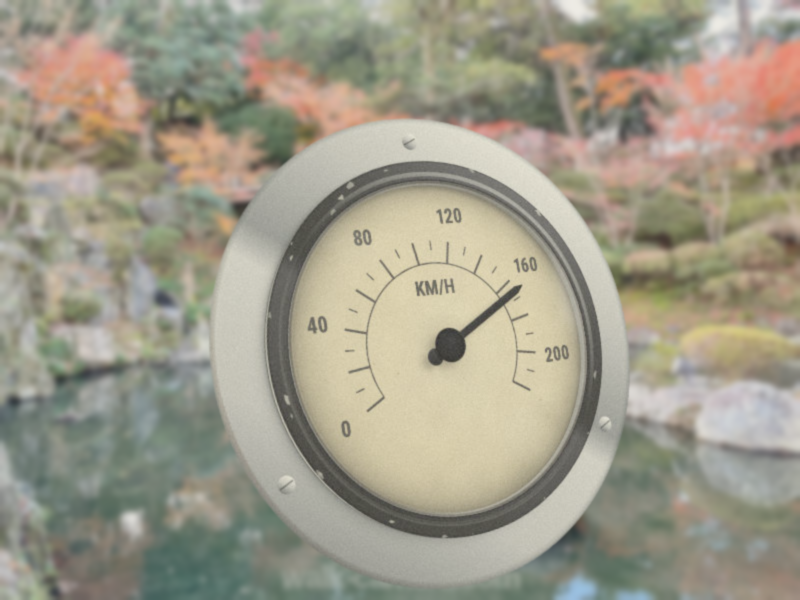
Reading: 165km/h
